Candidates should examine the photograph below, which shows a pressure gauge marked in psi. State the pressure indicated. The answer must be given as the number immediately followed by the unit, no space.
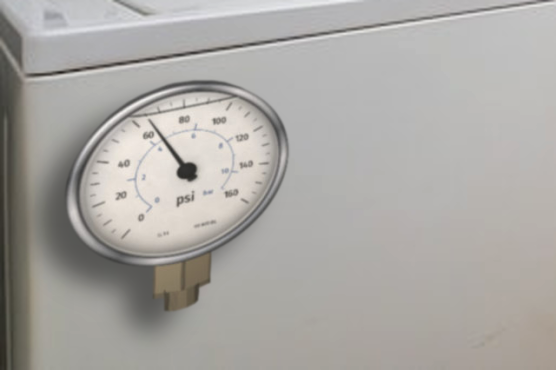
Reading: 65psi
